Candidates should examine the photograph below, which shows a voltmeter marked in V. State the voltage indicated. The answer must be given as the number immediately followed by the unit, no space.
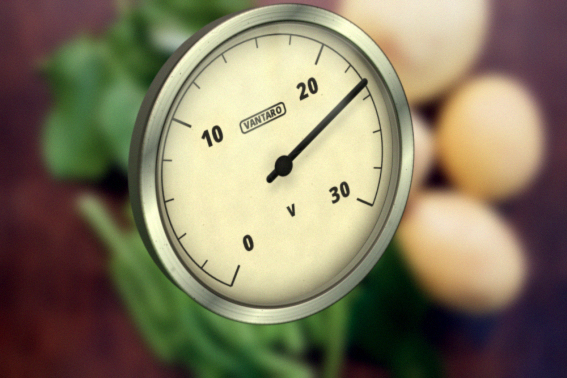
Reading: 23V
